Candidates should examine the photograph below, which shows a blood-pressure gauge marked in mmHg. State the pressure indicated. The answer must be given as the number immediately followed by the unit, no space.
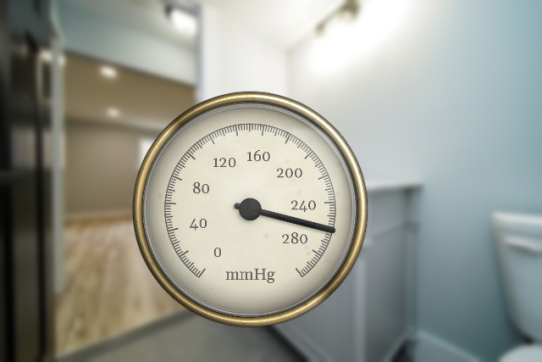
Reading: 260mmHg
